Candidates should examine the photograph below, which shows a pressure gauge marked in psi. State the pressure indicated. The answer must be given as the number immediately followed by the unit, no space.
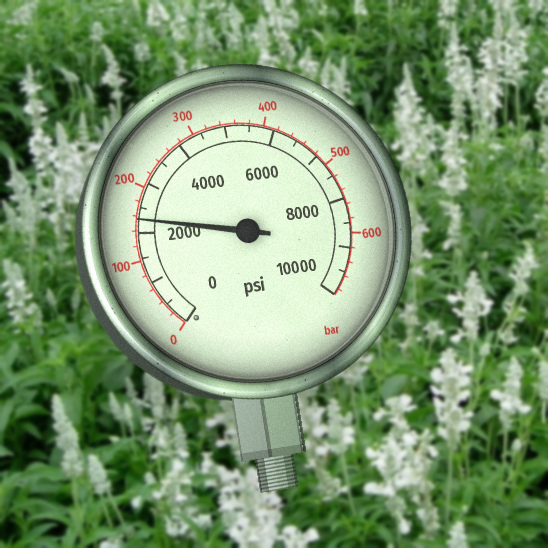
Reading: 2250psi
